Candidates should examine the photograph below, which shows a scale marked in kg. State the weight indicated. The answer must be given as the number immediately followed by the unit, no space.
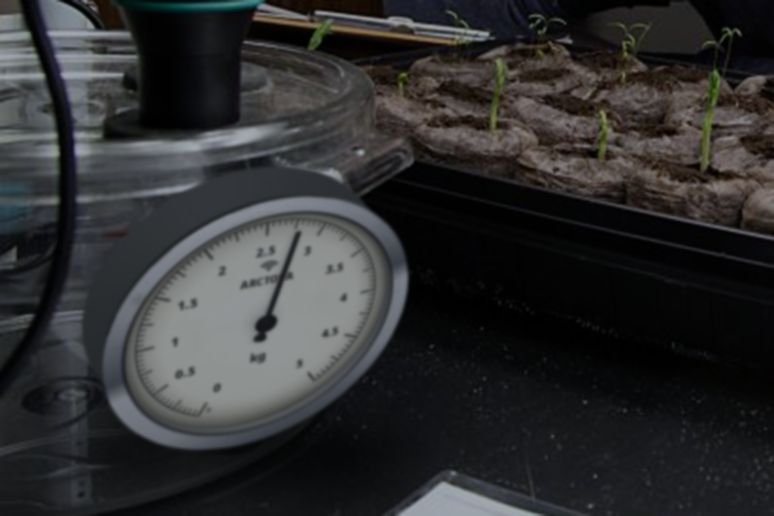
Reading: 2.75kg
